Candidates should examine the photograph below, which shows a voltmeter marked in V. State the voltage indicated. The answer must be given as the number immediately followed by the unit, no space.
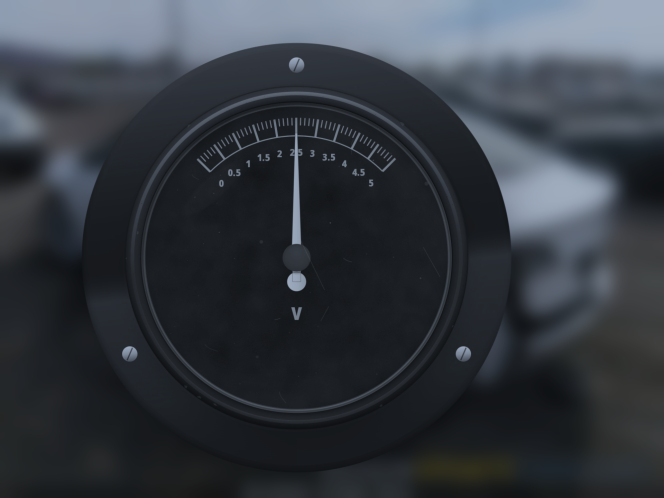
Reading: 2.5V
